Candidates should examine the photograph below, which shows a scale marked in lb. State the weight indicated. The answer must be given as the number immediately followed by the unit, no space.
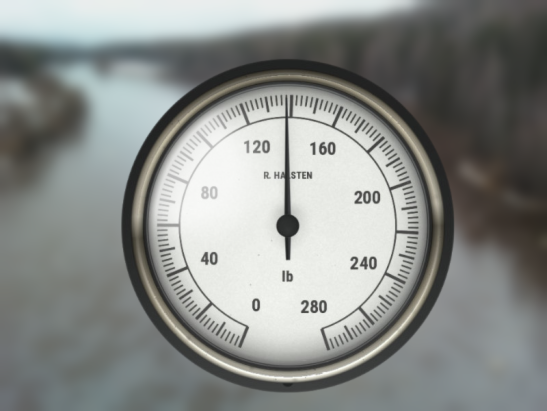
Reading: 138lb
